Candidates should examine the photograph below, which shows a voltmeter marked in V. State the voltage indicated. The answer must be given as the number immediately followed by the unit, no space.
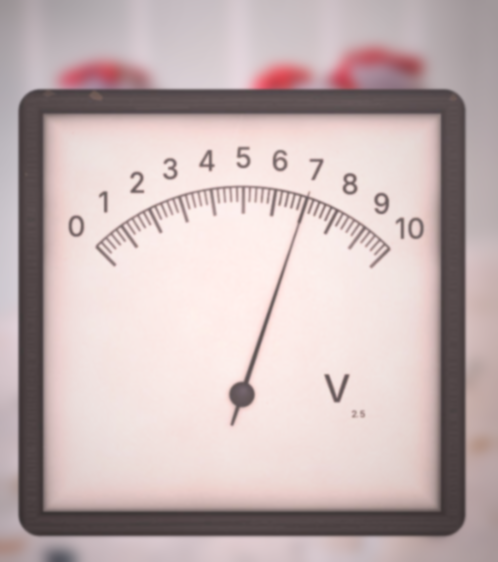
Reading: 7V
